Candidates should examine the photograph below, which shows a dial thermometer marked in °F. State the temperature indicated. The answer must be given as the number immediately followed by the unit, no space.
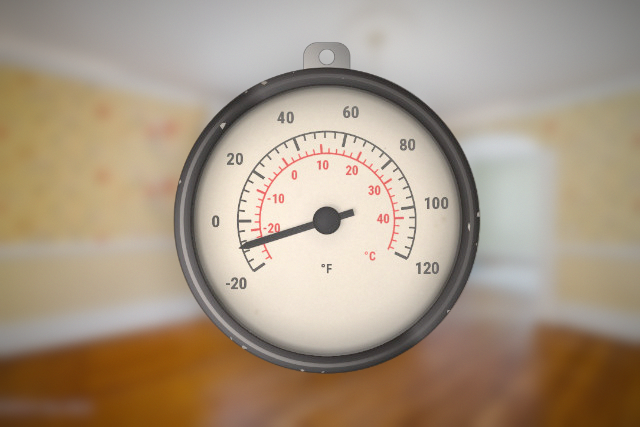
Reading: -10°F
